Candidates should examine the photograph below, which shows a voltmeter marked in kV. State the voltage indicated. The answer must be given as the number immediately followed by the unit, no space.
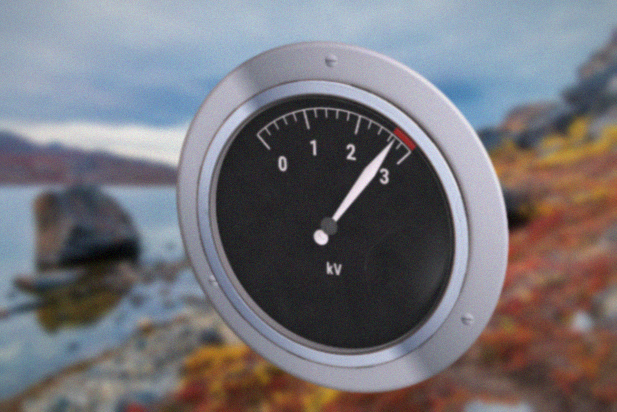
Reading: 2.7kV
